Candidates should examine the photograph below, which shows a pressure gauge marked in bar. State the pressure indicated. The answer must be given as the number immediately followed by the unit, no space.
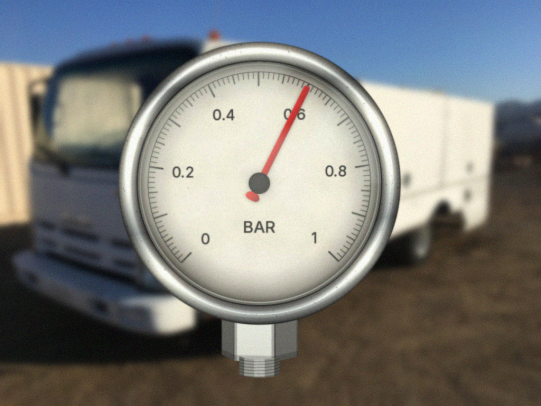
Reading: 0.6bar
